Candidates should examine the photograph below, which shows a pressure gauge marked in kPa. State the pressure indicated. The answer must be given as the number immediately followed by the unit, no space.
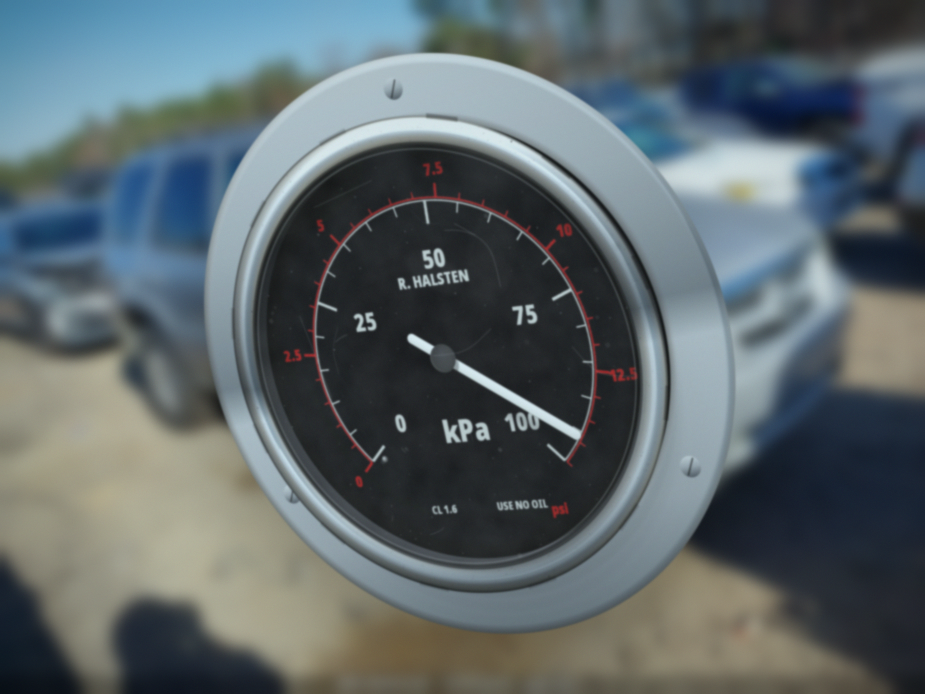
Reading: 95kPa
